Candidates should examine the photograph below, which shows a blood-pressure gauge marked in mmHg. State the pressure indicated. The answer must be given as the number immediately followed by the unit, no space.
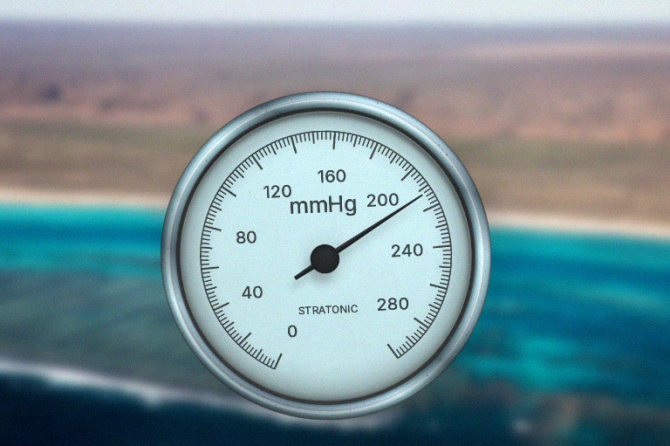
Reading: 212mmHg
